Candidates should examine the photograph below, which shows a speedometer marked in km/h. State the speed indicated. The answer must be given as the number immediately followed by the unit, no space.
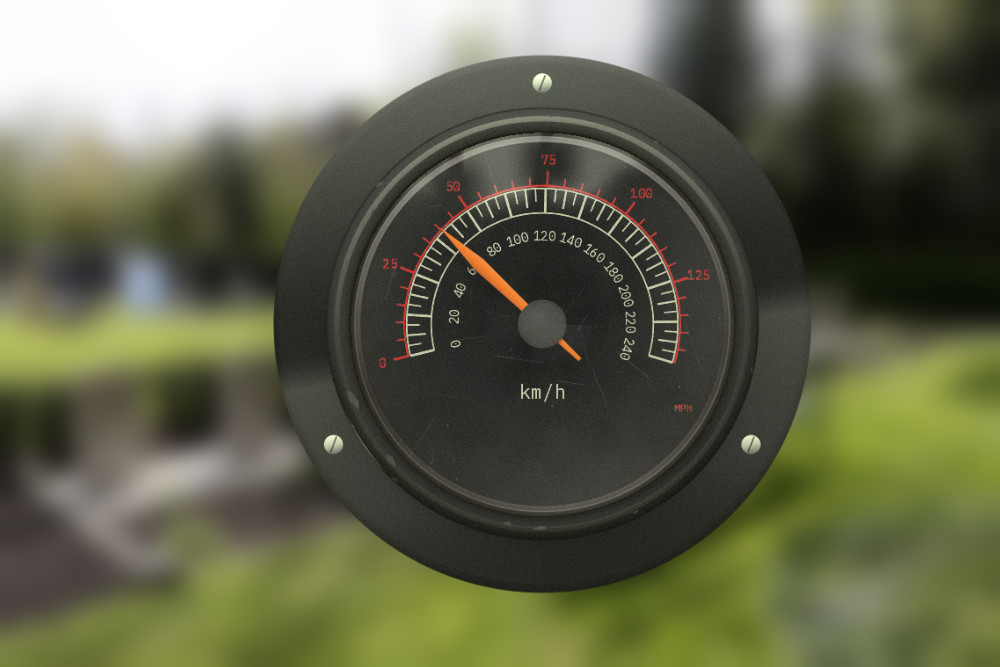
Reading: 65km/h
